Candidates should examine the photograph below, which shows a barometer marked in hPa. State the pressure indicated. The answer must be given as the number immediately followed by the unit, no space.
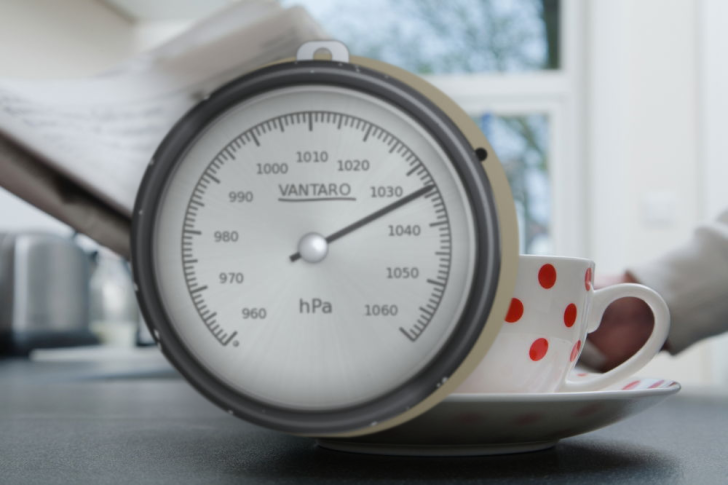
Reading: 1034hPa
